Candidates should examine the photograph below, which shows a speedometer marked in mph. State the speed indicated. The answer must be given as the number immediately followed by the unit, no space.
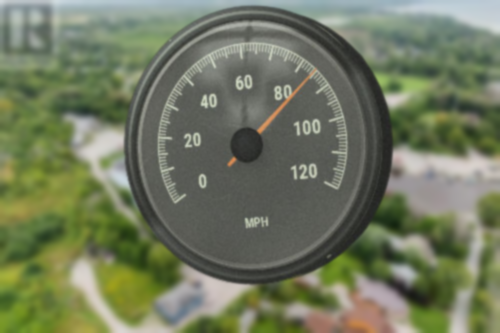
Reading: 85mph
